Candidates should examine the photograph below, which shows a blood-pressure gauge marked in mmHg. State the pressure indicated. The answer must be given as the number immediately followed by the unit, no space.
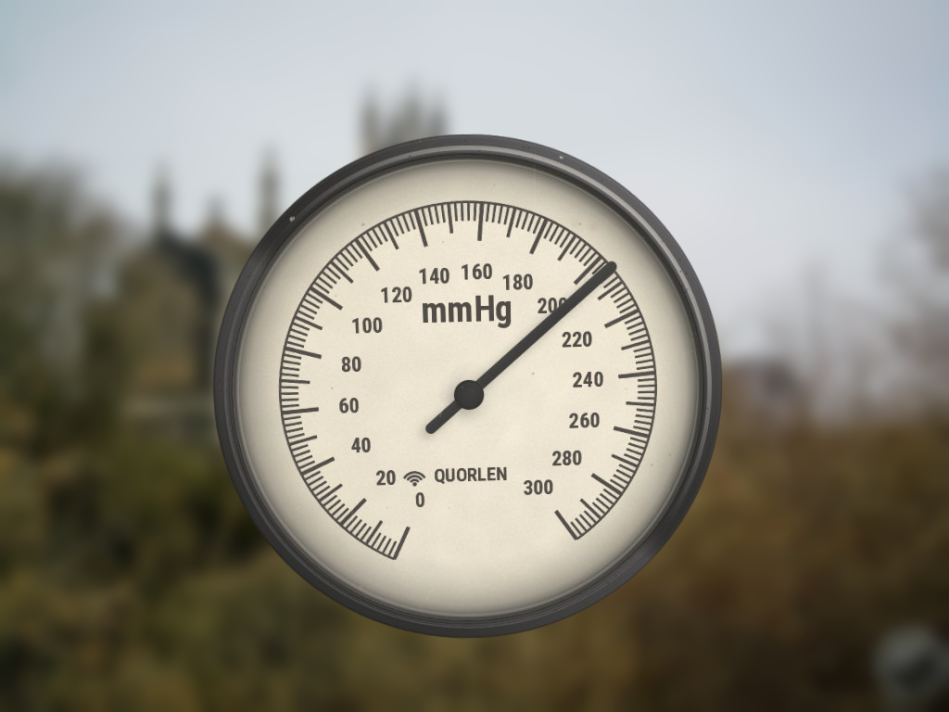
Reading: 204mmHg
